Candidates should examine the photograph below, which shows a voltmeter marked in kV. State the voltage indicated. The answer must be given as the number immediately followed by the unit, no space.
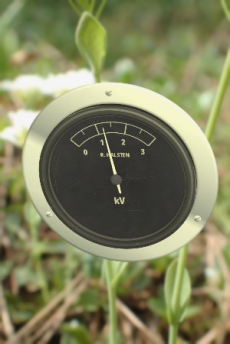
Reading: 1.25kV
